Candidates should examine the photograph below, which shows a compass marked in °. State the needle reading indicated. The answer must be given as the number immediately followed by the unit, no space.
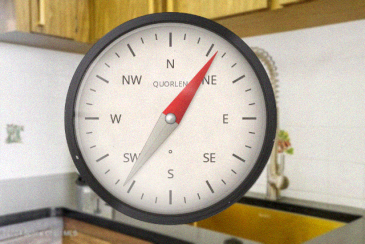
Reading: 35°
